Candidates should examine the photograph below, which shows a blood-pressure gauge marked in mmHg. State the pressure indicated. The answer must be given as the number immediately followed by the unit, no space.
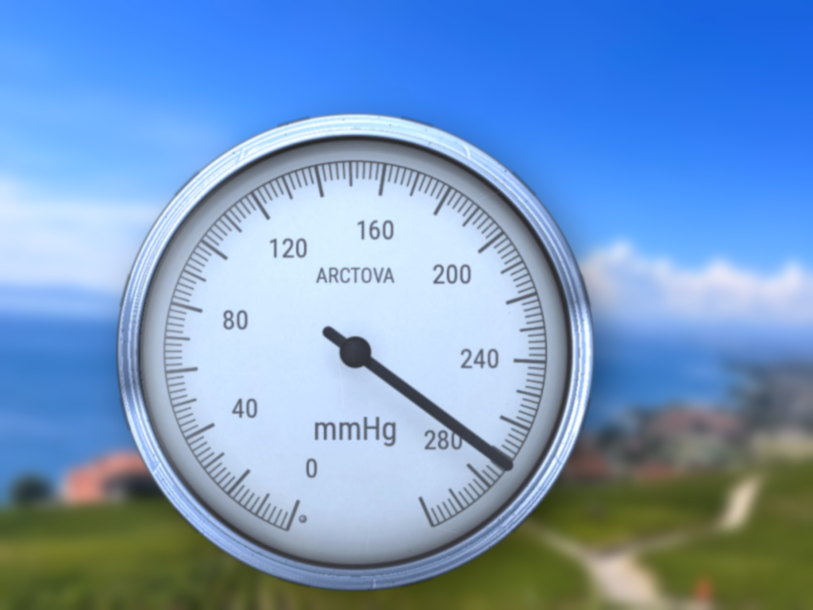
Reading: 272mmHg
